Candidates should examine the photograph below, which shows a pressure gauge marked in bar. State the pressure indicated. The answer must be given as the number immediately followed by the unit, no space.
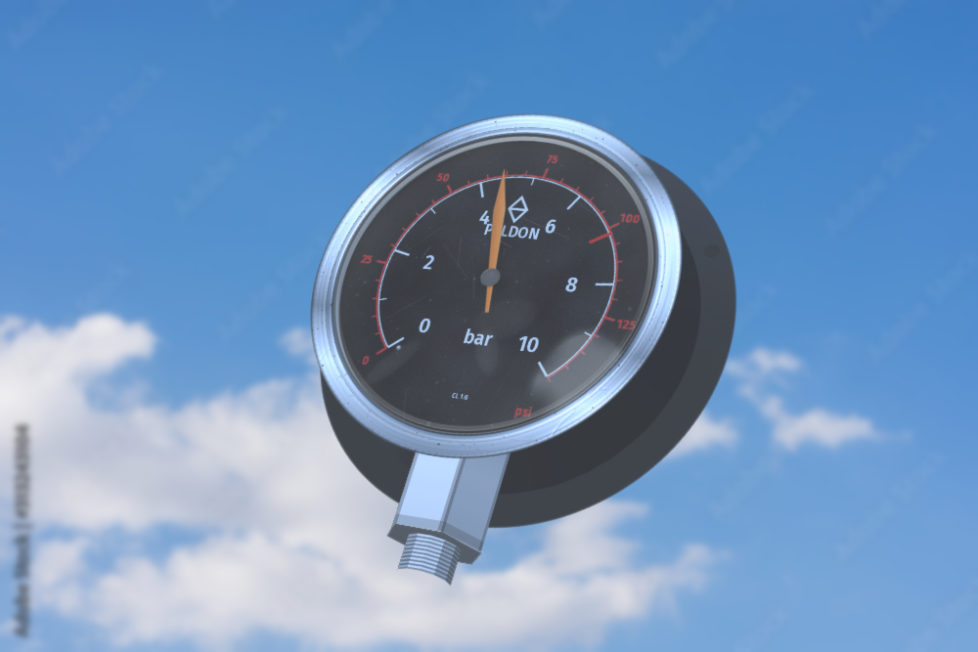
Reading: 4.5bar
